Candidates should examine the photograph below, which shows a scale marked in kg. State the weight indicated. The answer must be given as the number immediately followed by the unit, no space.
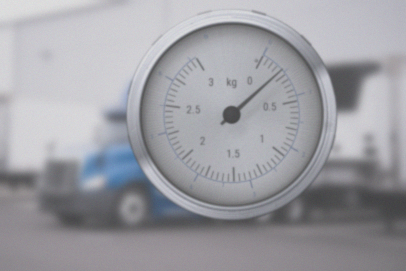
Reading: 0.2kg
